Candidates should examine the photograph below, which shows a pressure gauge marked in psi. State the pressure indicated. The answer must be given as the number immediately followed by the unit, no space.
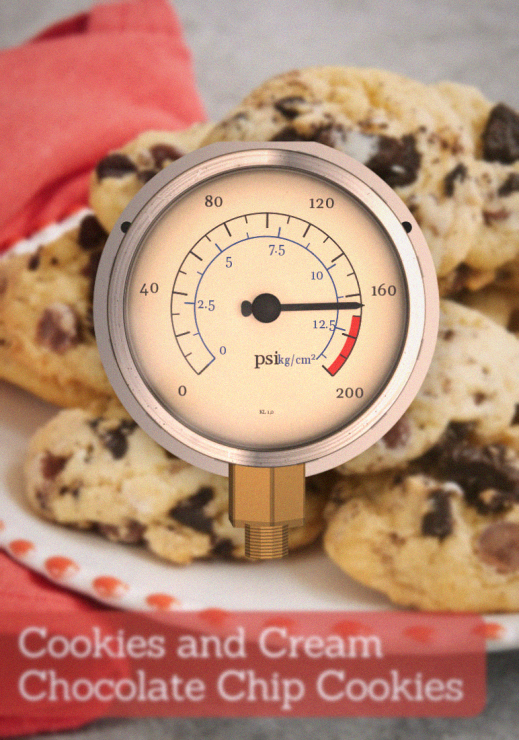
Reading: 165psi
